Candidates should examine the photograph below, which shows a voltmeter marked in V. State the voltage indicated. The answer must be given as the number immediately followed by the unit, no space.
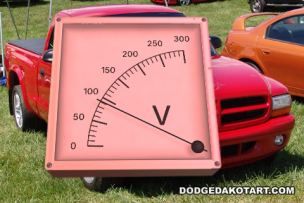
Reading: 90V
